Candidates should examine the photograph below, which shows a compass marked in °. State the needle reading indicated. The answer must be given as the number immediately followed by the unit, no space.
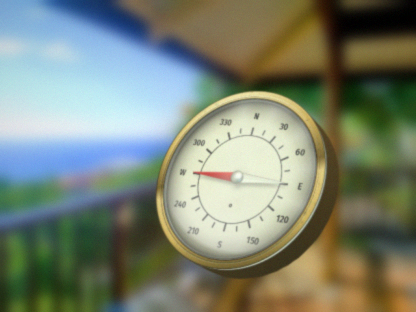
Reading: 270°
